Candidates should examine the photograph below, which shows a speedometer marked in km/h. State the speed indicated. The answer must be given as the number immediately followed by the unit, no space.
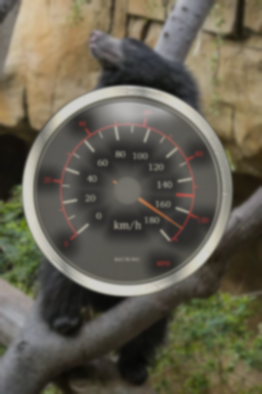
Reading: 170km/h
